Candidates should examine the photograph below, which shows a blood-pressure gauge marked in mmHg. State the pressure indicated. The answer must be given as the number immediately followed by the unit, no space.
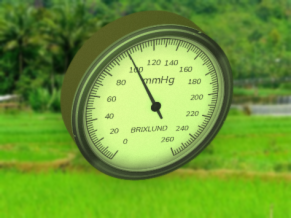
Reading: 100mmHg
